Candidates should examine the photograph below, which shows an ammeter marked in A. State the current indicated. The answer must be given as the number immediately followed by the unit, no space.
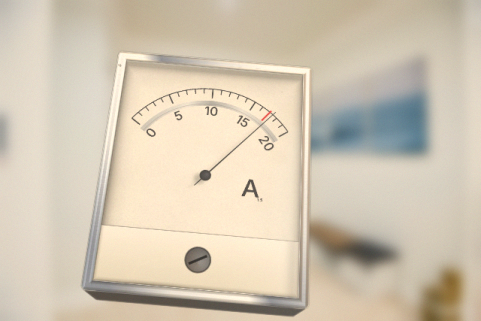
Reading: 17.5A
